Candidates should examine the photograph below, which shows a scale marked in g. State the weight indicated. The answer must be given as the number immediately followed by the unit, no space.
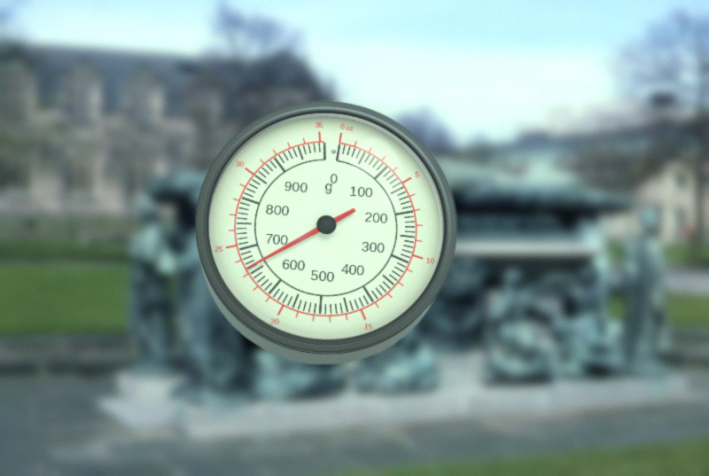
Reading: 660g
